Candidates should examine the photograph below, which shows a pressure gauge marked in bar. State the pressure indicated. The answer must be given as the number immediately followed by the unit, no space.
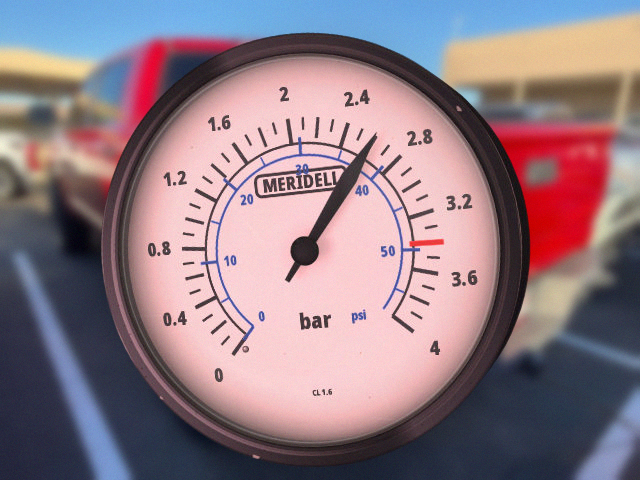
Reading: 2.6bar
